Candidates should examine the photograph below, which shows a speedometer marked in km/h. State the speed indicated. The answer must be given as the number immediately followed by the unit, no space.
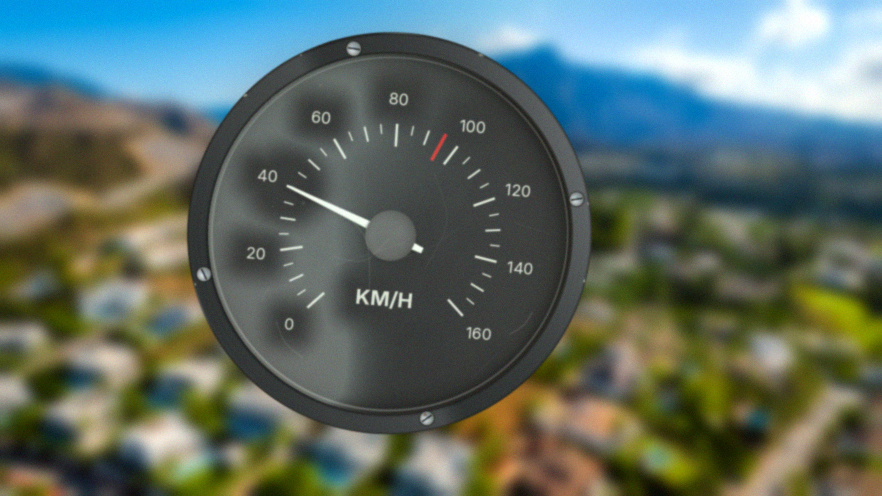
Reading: 40km/h
